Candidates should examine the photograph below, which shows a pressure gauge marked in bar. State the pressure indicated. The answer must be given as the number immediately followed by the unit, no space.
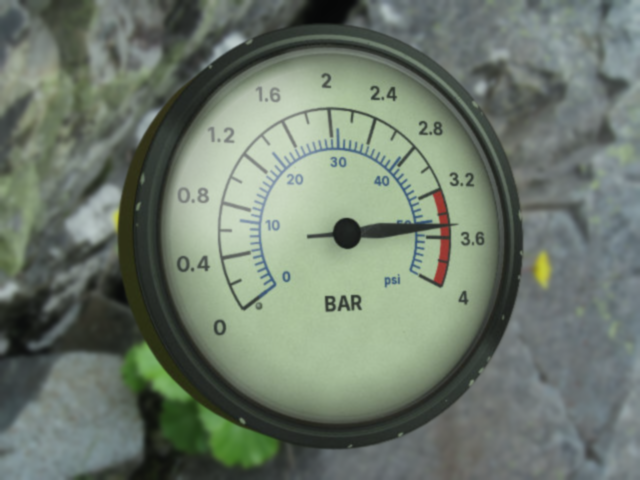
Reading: 3.5bar
